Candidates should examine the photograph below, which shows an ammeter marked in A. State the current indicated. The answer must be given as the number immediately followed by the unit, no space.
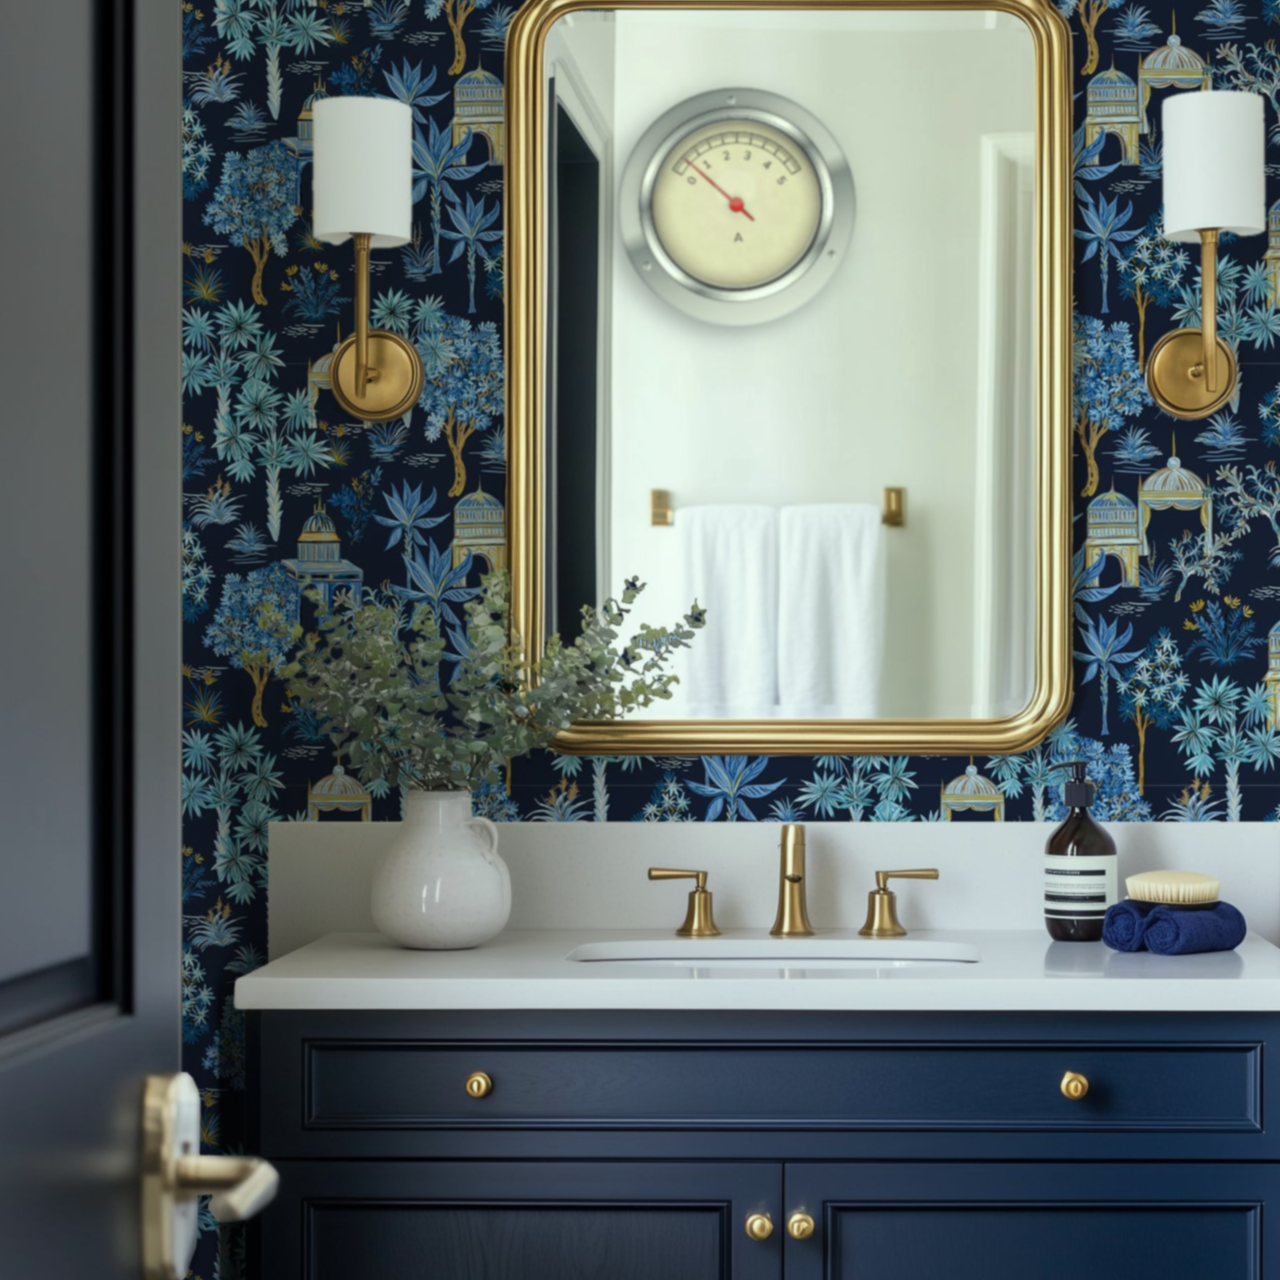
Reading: 0.5A
